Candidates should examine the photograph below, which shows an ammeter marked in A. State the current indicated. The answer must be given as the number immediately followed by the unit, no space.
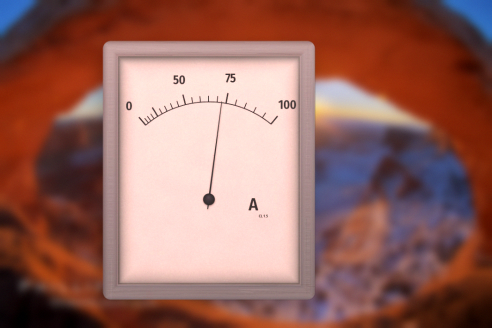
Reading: 72.5A
